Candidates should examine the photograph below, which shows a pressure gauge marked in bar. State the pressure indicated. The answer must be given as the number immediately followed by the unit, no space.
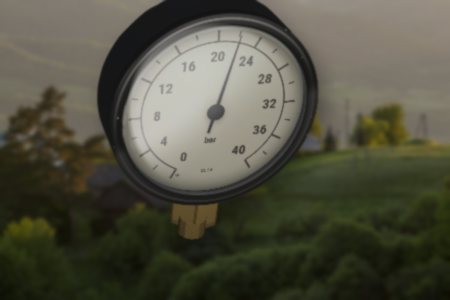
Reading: 22bar
